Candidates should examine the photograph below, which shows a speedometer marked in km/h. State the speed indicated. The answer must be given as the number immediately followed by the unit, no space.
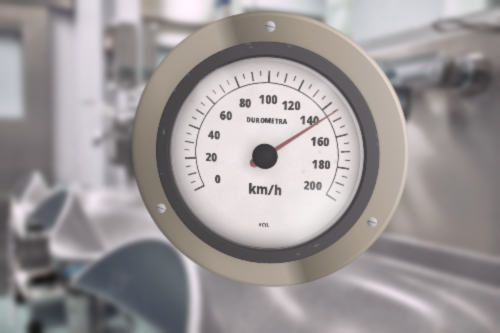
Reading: 145km/h
